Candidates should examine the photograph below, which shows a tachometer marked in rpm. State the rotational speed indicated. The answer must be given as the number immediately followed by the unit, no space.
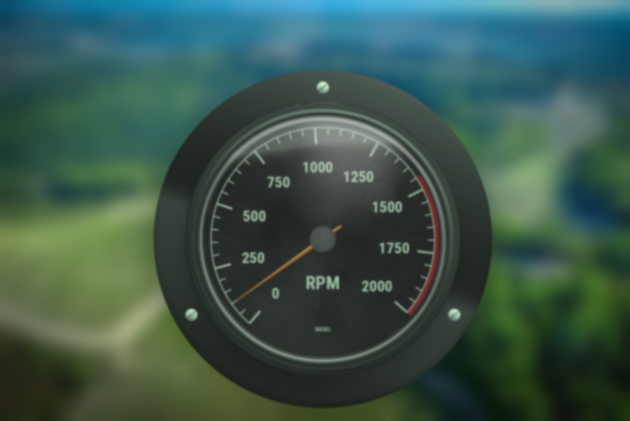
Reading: 100rpm
